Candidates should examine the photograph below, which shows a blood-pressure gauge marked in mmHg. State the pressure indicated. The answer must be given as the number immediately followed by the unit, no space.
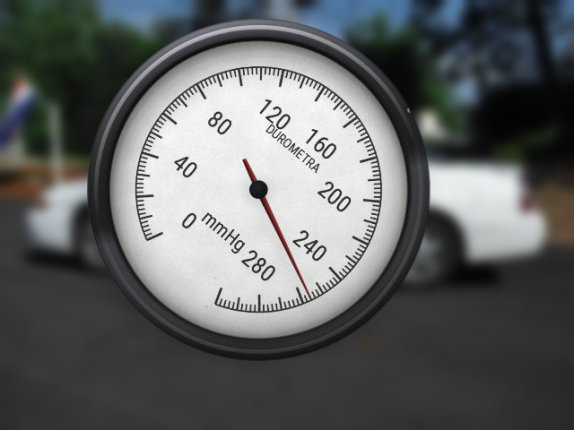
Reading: 256mmHg
